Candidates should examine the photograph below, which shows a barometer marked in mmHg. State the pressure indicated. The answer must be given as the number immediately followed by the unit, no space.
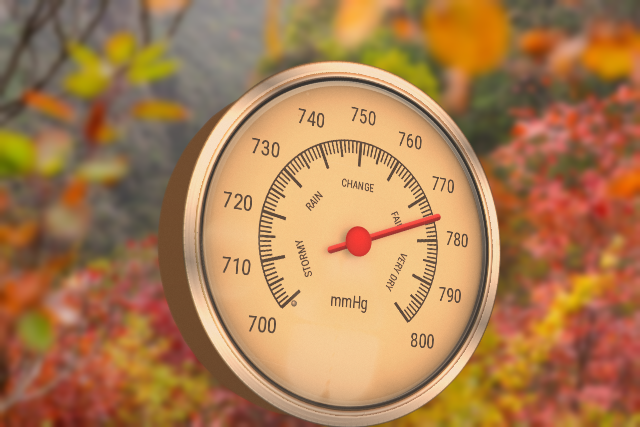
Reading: 775mmHg
